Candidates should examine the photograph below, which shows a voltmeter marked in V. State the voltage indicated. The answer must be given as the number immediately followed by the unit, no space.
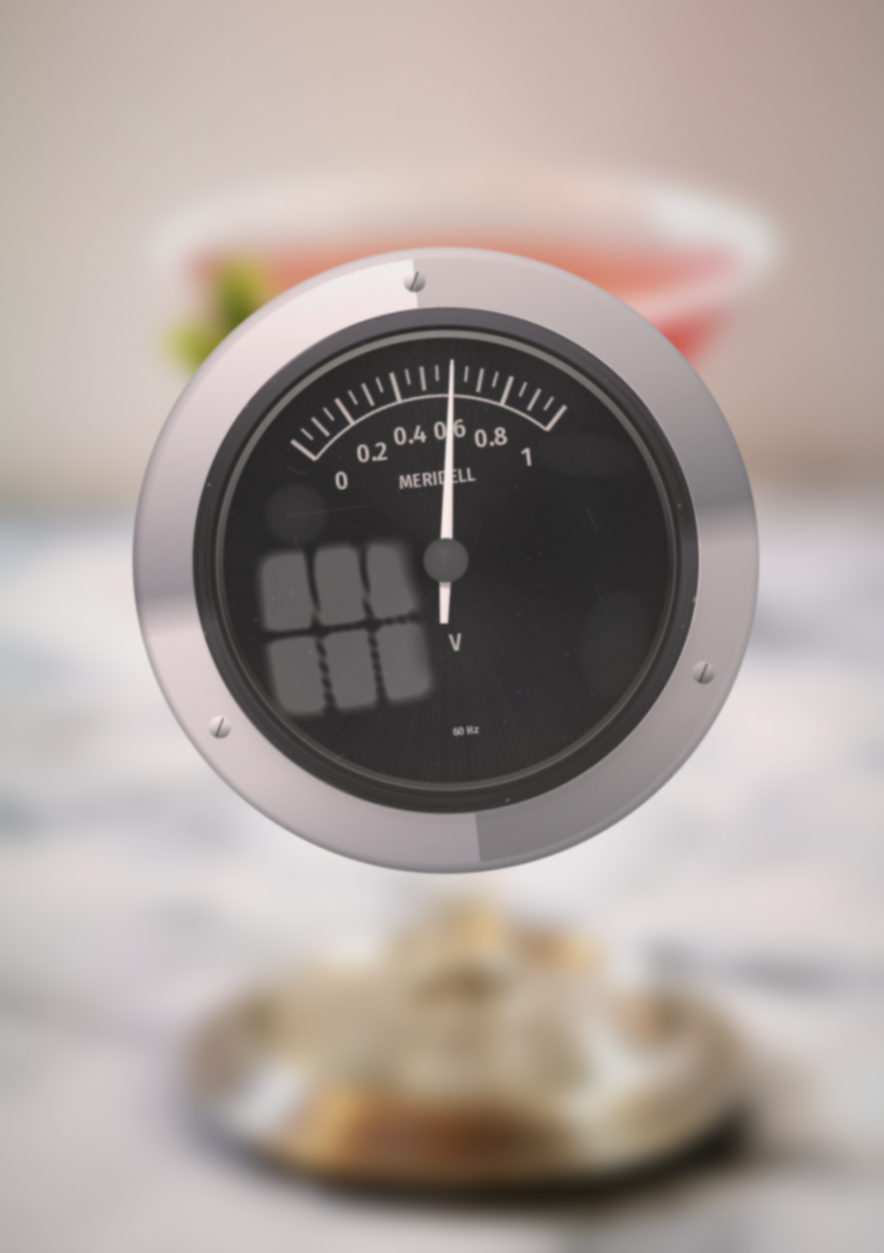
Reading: 0.6V
